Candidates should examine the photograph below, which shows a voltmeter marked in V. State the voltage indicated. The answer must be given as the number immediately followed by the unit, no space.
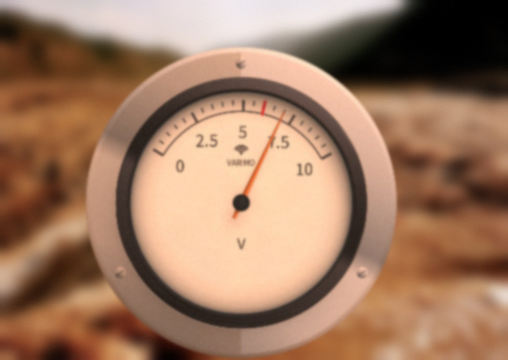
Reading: 7V
